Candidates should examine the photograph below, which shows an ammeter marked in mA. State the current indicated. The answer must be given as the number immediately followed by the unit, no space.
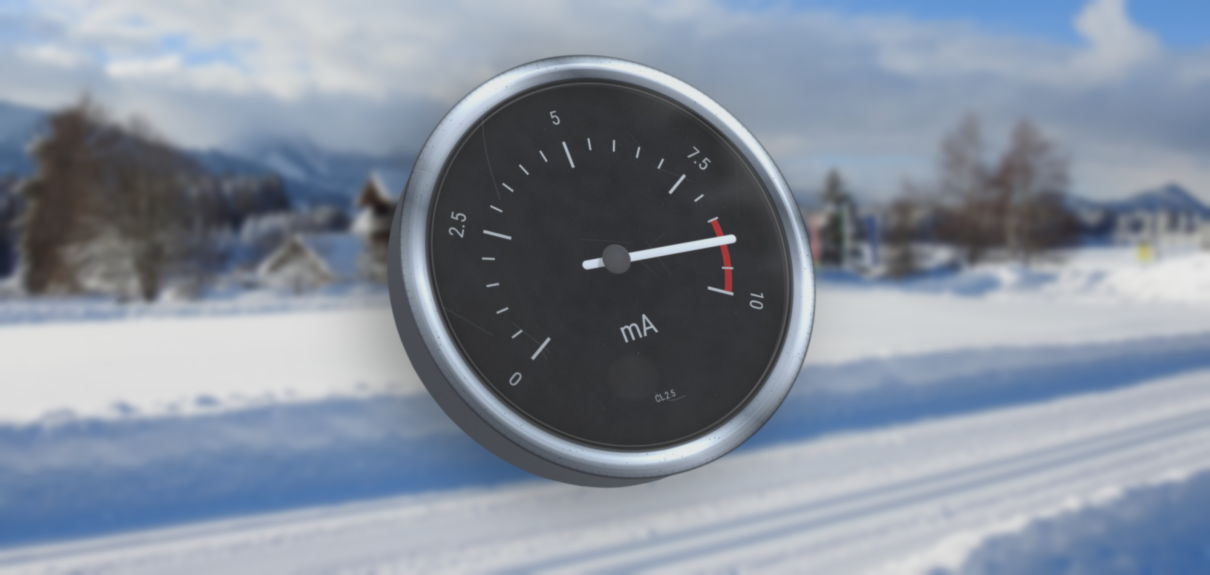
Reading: 9mA
